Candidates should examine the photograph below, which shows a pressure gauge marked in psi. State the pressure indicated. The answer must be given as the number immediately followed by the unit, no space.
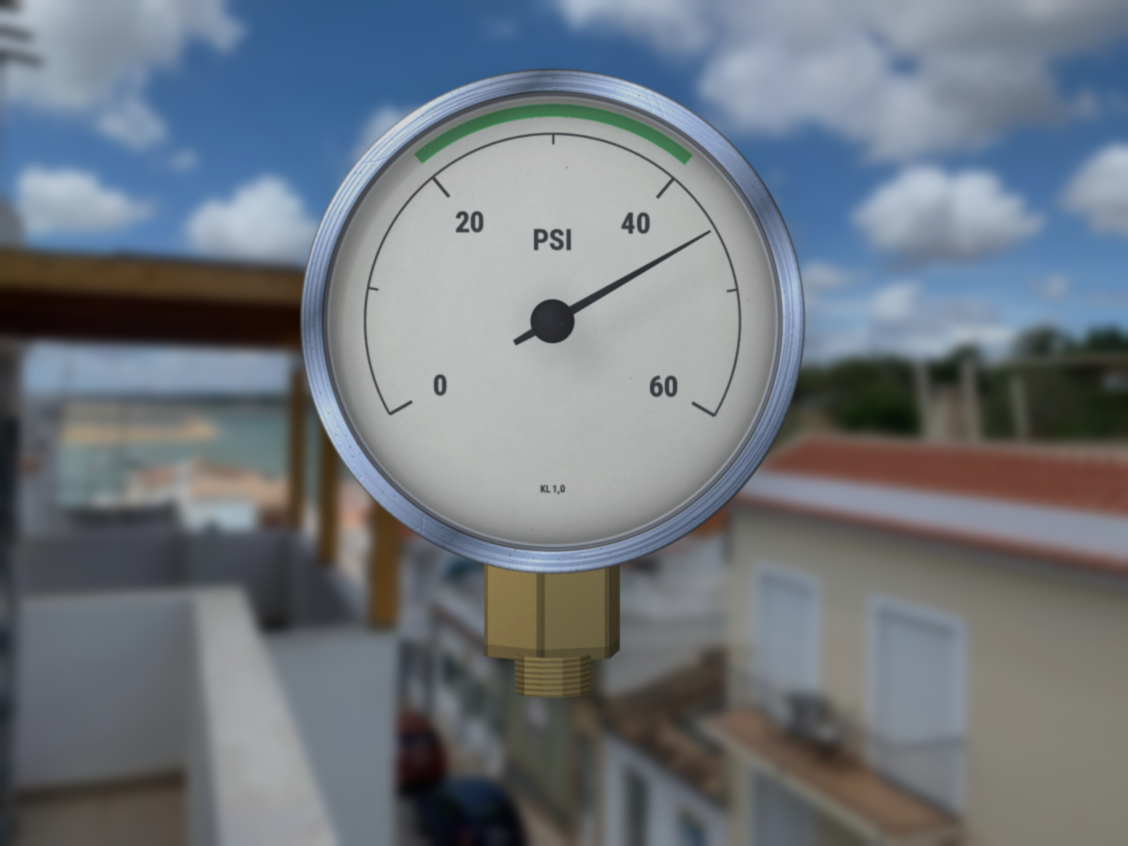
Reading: 45psi
